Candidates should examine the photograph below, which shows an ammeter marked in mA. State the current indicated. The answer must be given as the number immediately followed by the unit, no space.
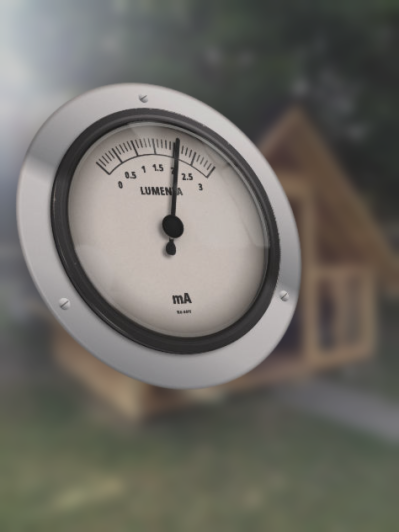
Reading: 2mA
